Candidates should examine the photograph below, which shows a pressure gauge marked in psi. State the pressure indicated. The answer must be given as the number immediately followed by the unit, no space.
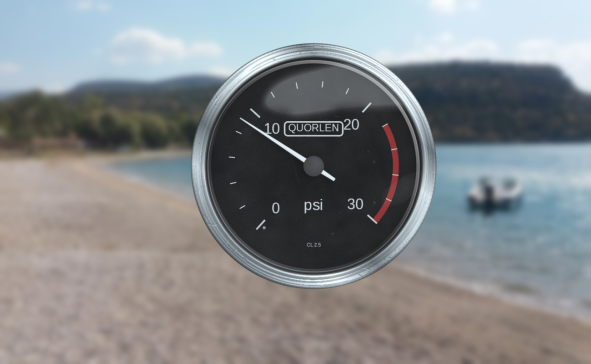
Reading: 9psi
